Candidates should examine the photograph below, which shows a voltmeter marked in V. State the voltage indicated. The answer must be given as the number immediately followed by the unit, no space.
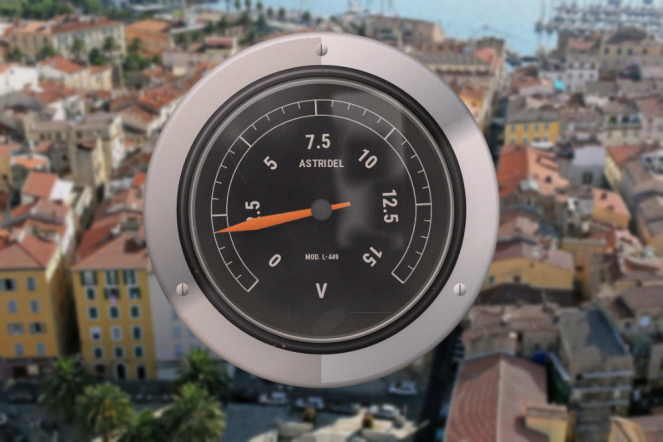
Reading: 2V
